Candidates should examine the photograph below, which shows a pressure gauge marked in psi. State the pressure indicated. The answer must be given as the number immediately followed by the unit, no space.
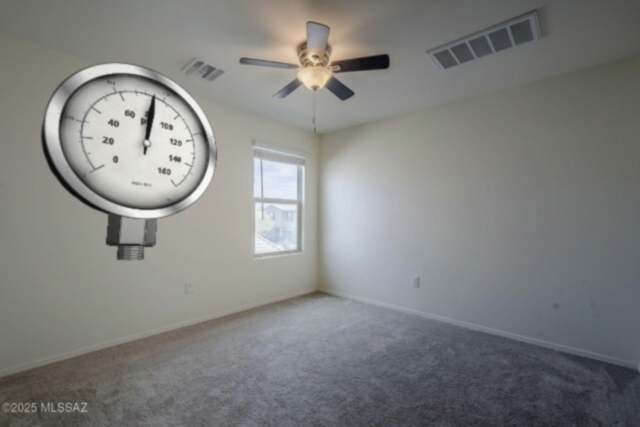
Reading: 80psi
